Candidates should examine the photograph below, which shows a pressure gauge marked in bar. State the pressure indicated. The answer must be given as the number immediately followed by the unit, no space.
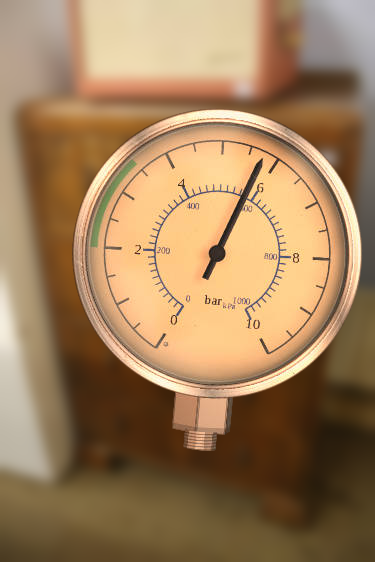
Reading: 5.75bar
